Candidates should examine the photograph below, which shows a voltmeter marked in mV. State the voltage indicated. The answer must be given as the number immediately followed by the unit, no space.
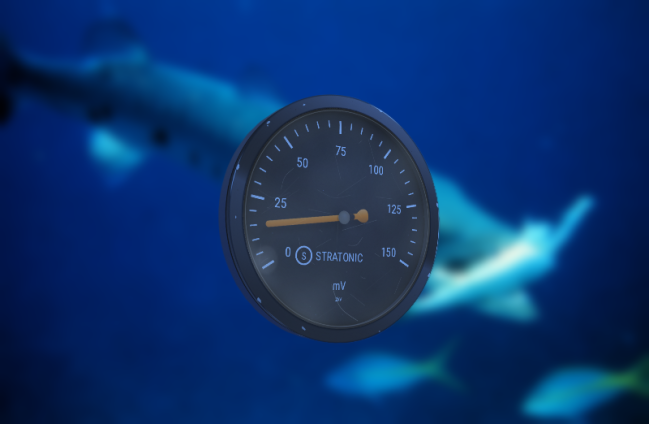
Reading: 15mV
